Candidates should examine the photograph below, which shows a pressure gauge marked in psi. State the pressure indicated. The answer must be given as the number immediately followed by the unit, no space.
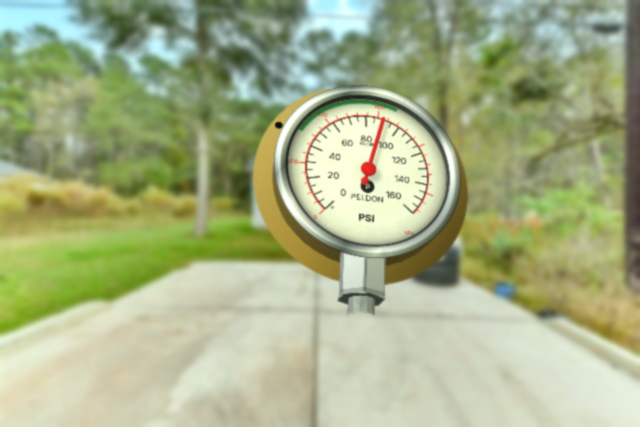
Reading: 90psi
